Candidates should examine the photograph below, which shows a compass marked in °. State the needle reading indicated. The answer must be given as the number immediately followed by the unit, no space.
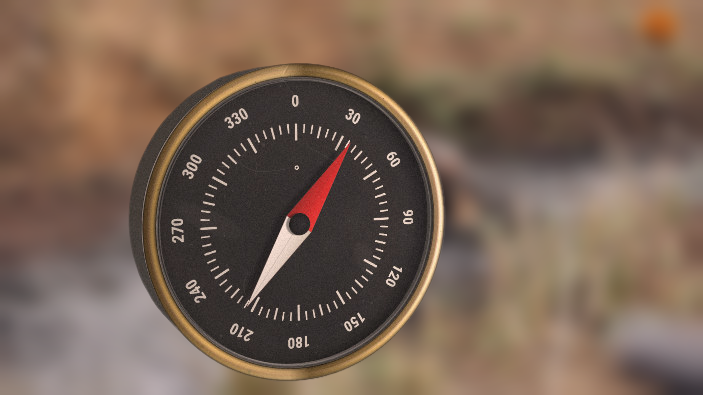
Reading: 35°
